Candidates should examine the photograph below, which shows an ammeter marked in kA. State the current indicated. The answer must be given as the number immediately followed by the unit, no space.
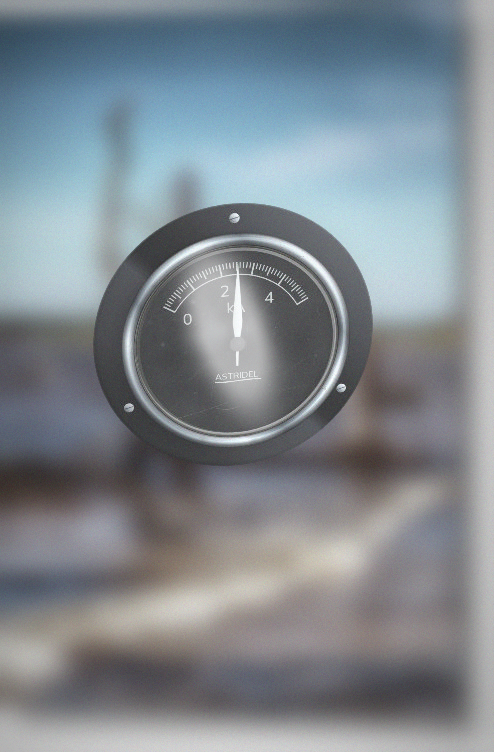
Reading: 2.5kA
